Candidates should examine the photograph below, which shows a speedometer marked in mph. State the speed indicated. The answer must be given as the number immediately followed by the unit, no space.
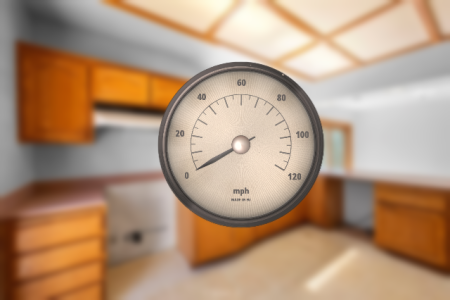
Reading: 0mph
